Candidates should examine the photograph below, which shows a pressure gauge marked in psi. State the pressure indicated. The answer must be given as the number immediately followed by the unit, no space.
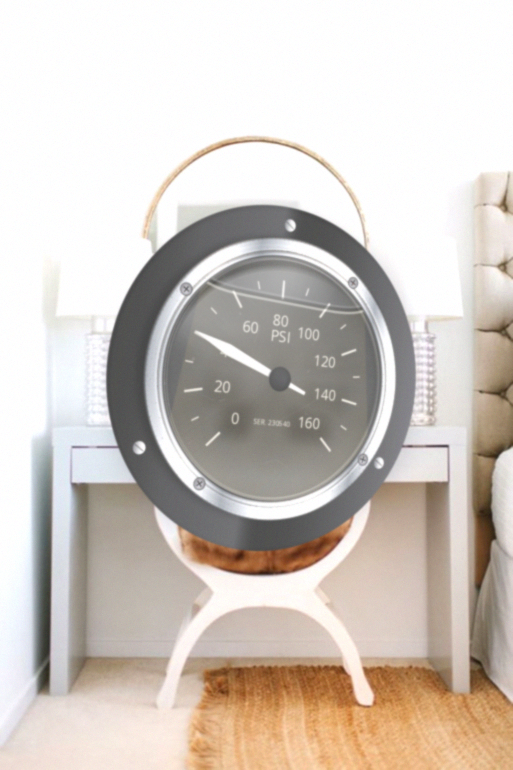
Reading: 40psi
